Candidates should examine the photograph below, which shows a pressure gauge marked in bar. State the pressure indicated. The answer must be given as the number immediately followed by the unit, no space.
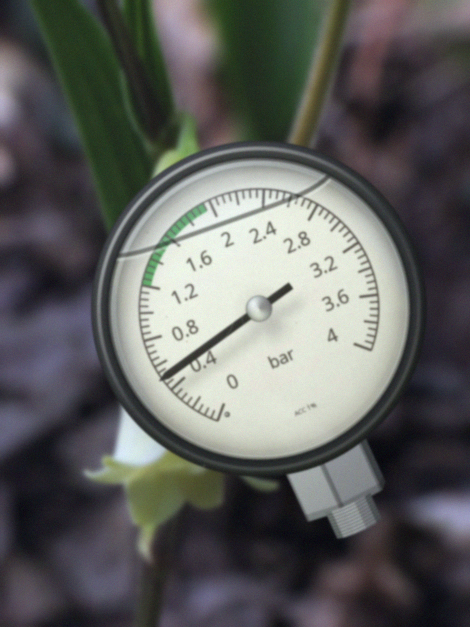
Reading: 0.5bar
